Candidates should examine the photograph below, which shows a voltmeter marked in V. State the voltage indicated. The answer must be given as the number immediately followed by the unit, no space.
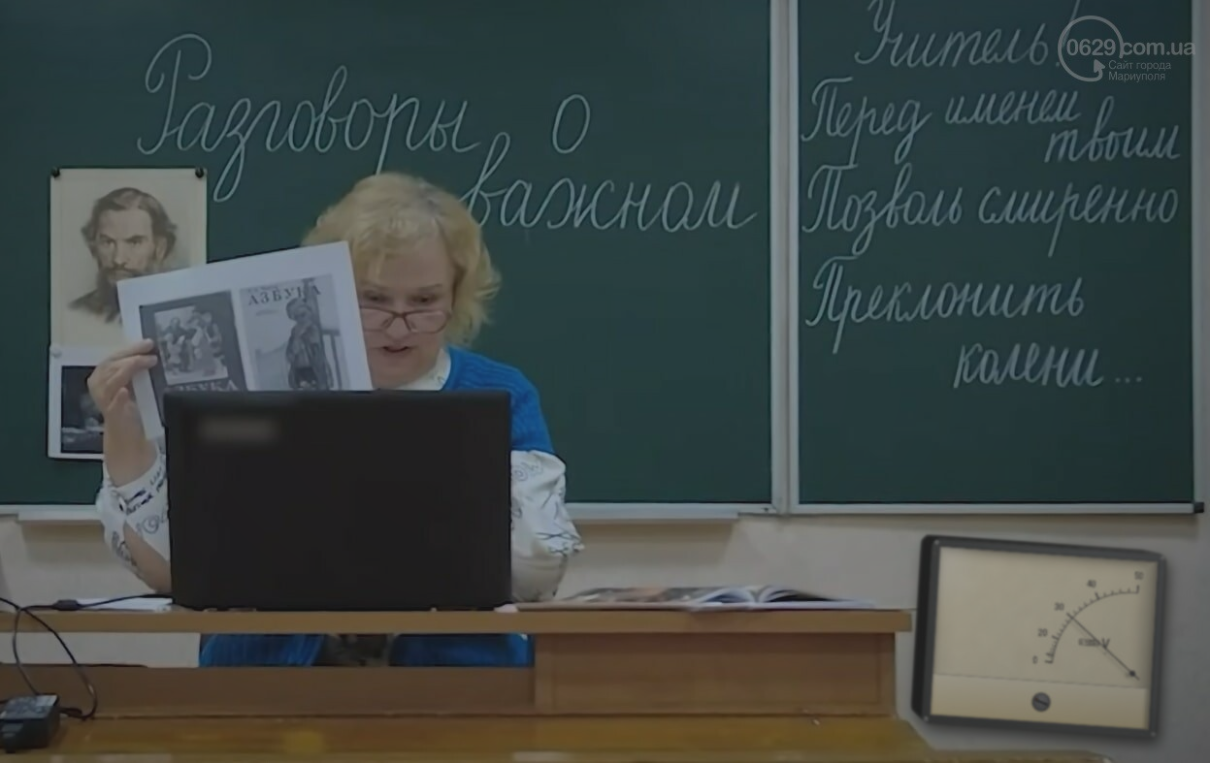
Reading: 30V
